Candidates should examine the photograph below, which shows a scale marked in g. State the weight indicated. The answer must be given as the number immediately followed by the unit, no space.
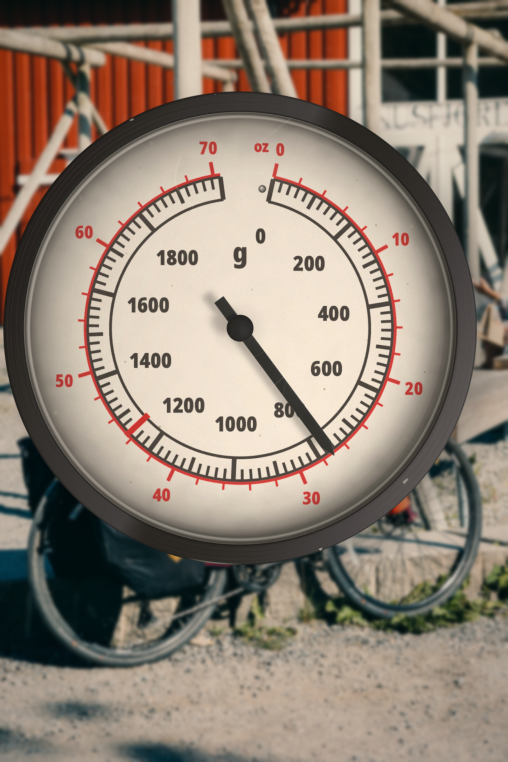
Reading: 770g
